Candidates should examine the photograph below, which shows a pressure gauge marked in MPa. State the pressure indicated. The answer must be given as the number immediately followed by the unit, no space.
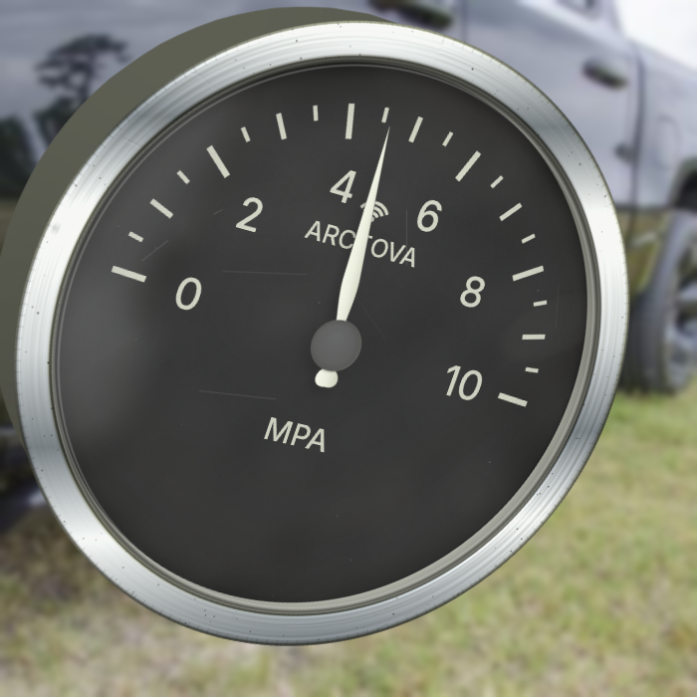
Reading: 4.5MPa
